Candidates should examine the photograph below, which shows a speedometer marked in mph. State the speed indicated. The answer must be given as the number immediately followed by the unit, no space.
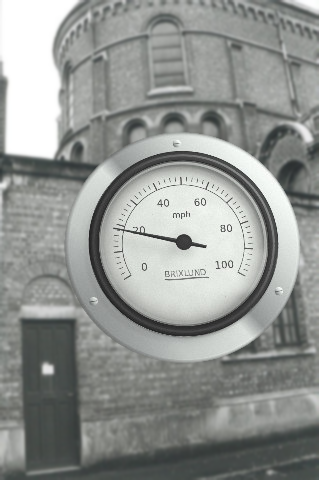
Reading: 18mph
